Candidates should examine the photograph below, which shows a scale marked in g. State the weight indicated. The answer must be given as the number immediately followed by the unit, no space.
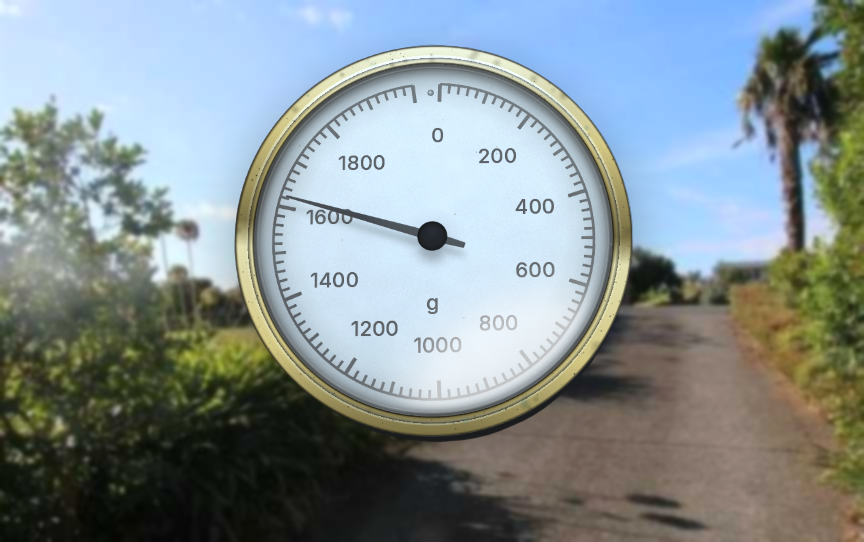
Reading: 1620g
